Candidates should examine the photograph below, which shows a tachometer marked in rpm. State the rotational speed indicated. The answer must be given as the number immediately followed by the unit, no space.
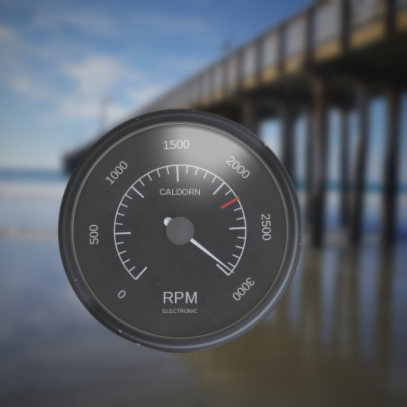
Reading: 2950rpm
